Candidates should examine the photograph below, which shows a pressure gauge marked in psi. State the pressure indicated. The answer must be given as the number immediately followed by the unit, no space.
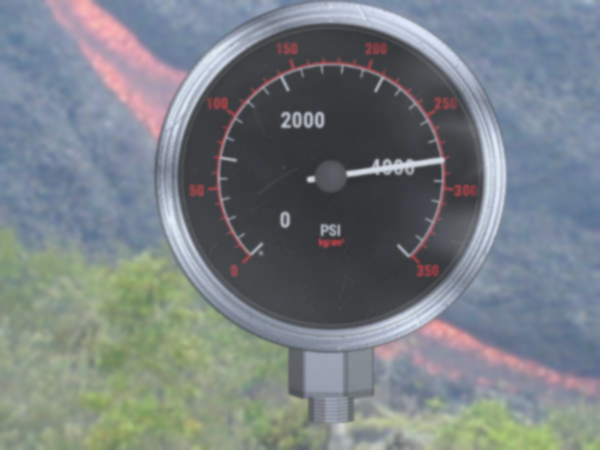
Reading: 4000psi
